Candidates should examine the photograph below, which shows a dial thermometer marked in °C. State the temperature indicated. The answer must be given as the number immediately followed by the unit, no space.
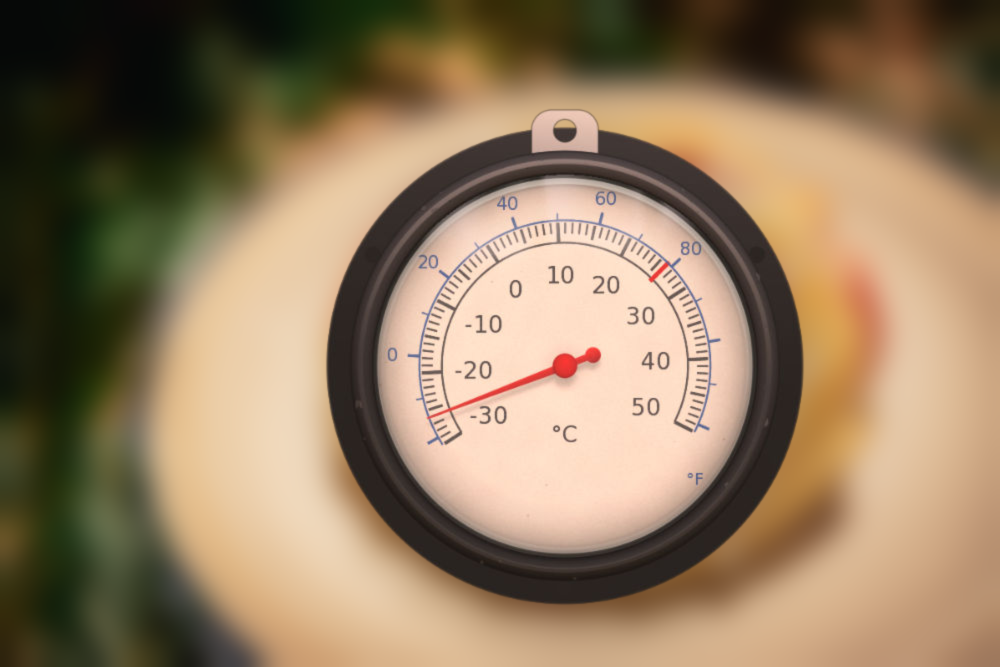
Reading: -26°C
